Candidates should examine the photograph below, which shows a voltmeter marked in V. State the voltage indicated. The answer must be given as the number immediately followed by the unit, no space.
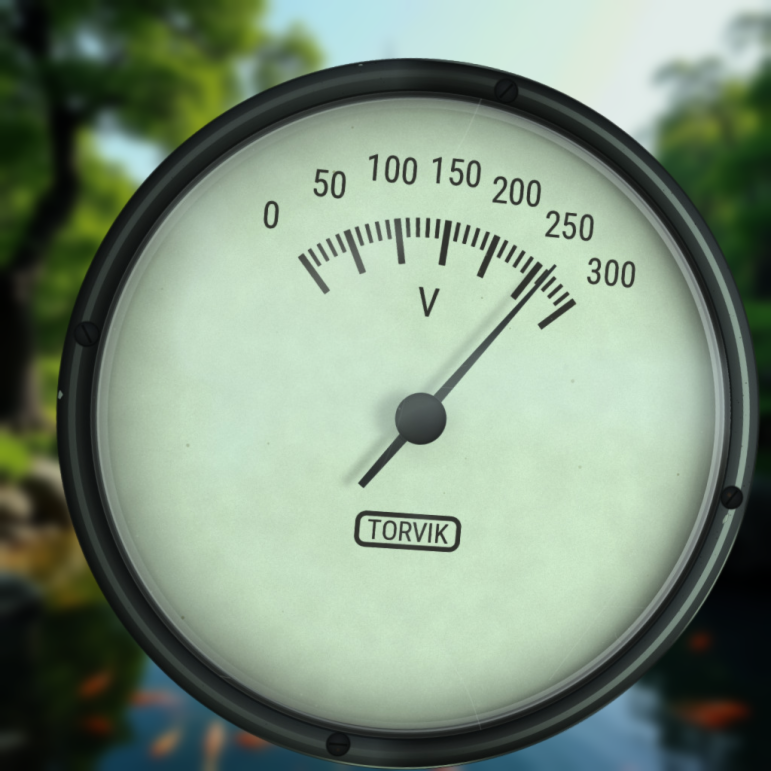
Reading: 260V
